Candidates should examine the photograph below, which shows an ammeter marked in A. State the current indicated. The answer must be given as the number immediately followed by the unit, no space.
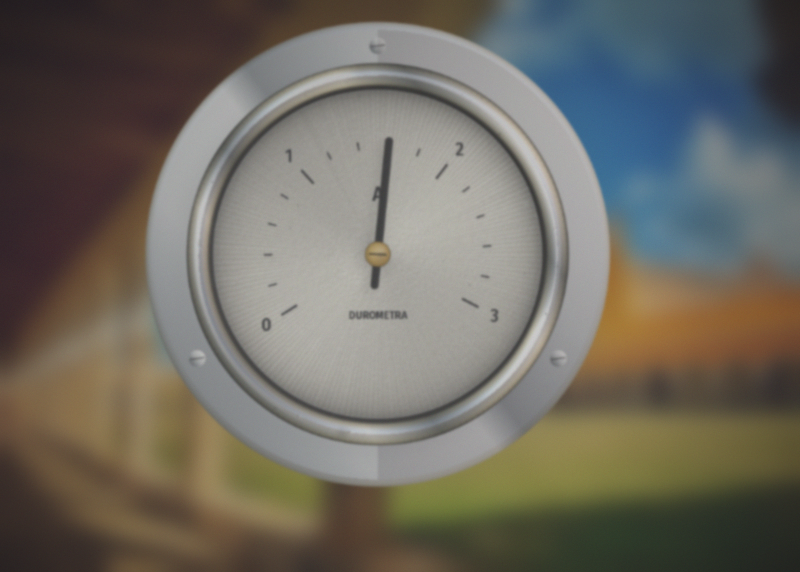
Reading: 1.6A
